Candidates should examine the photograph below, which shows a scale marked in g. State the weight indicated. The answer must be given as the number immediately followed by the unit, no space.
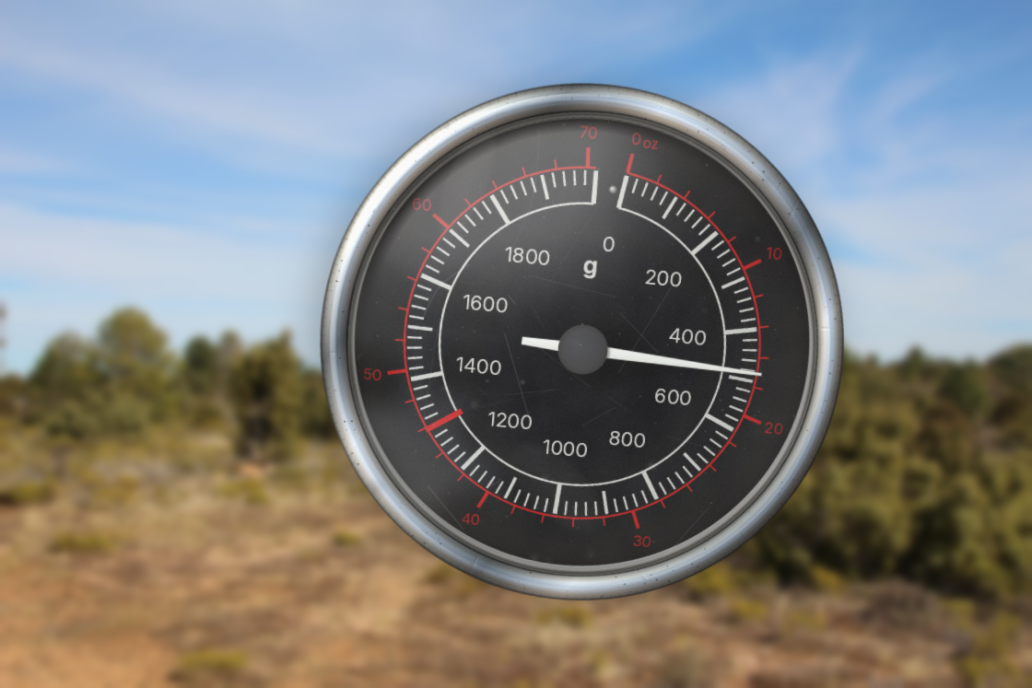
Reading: 480g
